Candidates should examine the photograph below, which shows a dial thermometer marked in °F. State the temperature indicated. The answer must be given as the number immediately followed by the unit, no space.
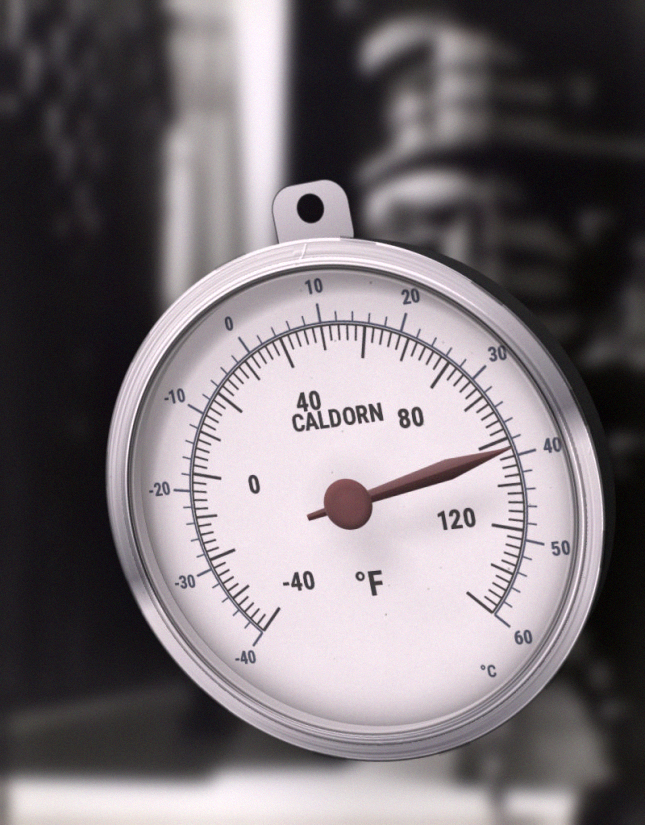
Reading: 102°F
